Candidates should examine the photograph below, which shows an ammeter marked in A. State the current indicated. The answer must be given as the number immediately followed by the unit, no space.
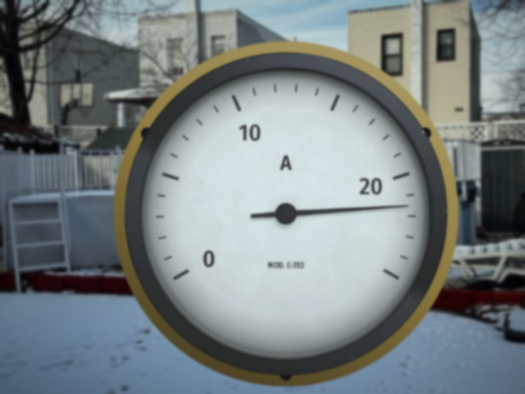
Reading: 21.5A
